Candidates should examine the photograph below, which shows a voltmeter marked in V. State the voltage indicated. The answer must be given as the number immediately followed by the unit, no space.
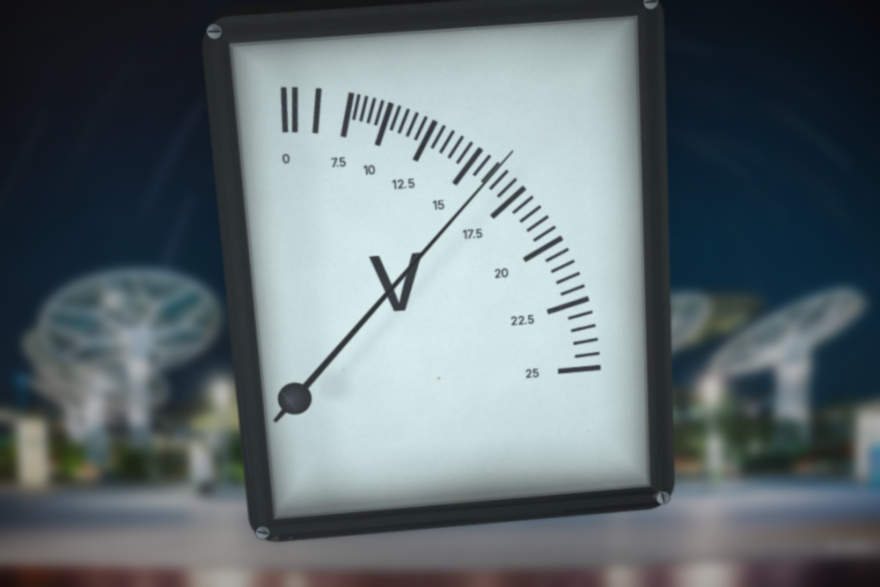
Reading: 16V
